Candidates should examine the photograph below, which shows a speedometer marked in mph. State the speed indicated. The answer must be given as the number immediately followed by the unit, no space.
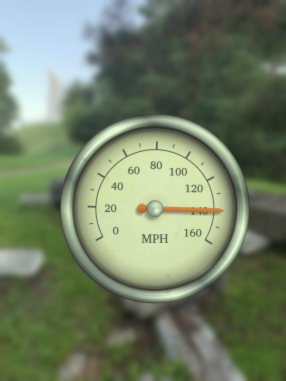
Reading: 140mph
